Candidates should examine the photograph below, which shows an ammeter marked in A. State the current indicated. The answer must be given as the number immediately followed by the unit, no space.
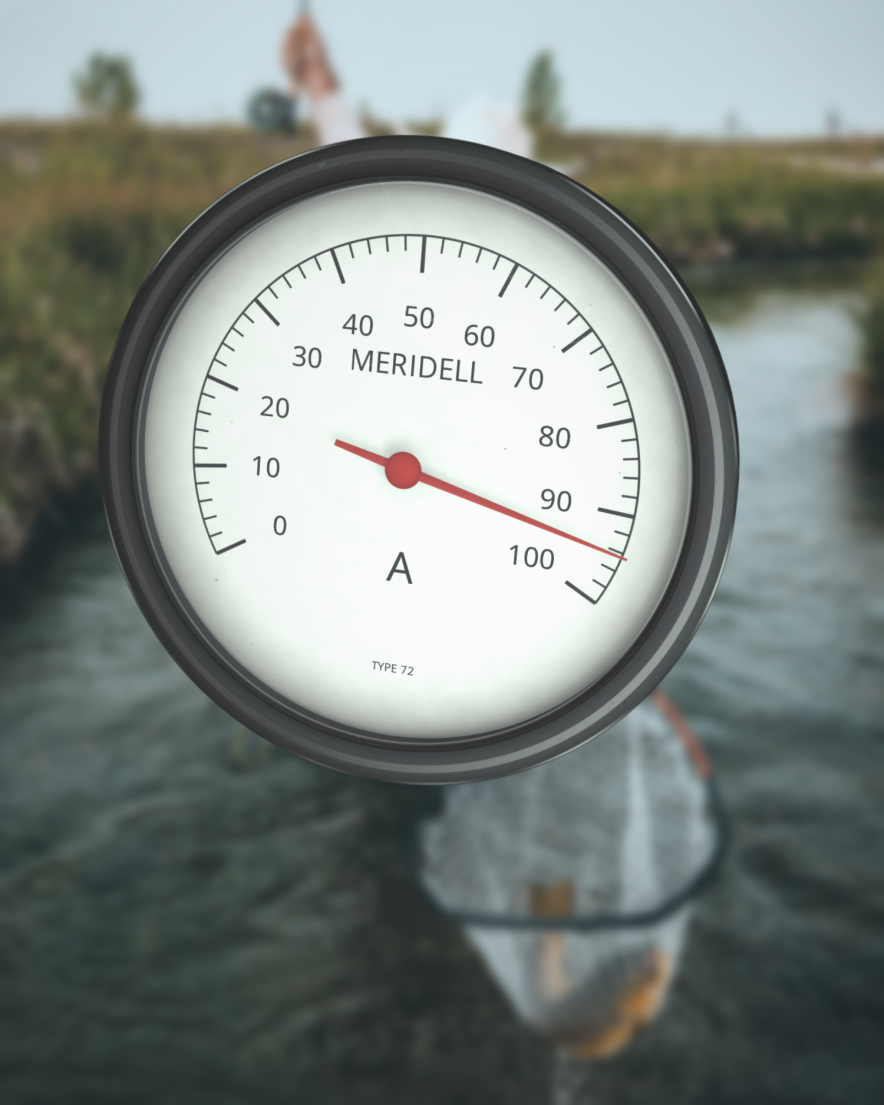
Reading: 94A
